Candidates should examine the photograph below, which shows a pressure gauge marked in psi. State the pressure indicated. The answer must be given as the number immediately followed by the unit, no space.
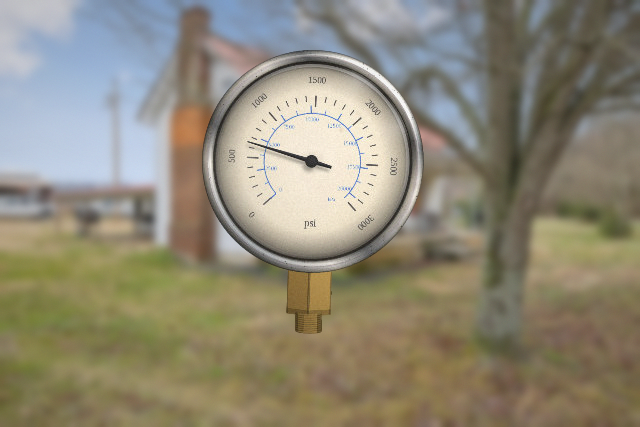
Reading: 650psi
